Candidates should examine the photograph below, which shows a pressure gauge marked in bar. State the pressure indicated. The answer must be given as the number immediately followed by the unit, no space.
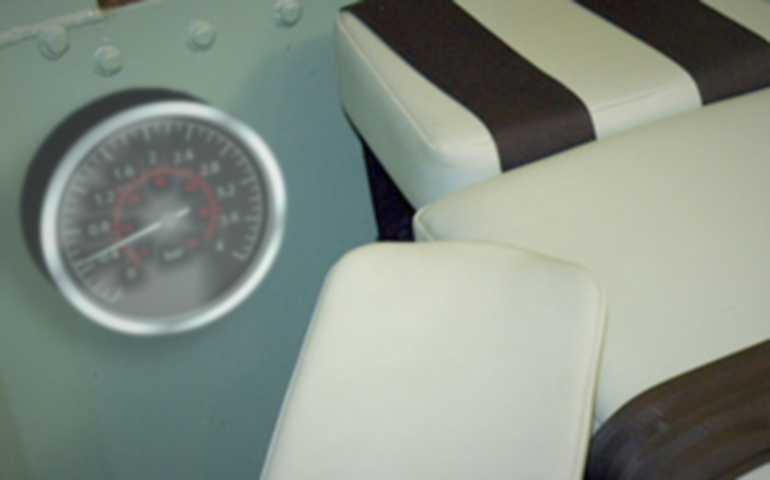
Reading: 0.5bar
